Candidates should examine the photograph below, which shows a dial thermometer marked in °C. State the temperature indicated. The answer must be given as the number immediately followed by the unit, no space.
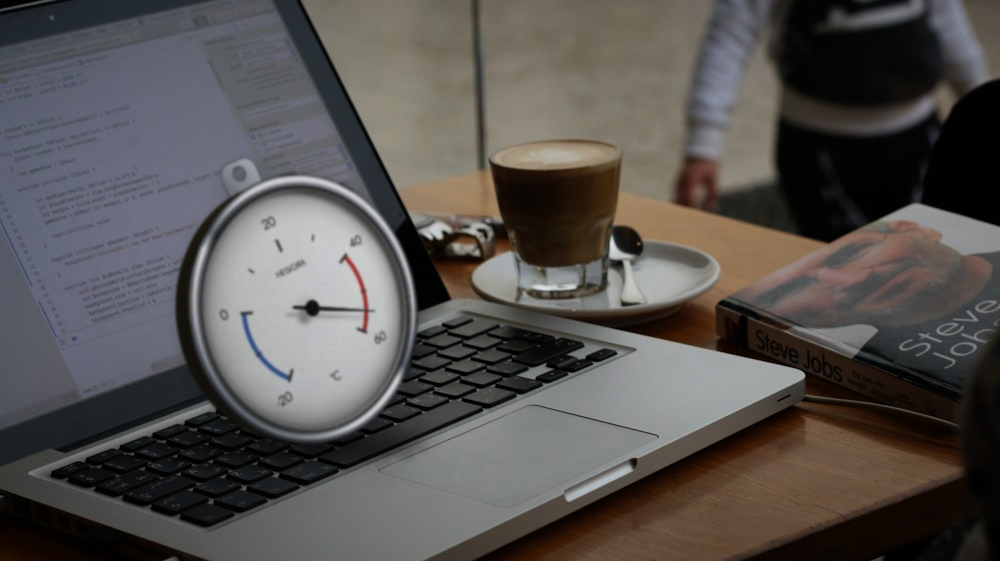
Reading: 55°C
